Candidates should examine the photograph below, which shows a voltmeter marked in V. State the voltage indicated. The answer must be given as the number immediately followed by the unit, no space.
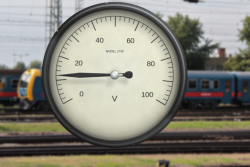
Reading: 12V
